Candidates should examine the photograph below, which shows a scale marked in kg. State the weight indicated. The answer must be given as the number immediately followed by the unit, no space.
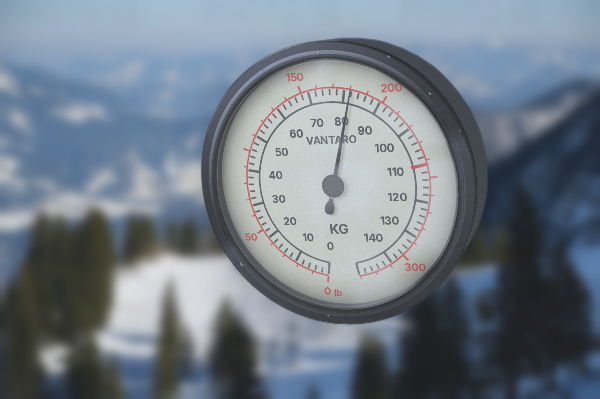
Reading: 82kg
